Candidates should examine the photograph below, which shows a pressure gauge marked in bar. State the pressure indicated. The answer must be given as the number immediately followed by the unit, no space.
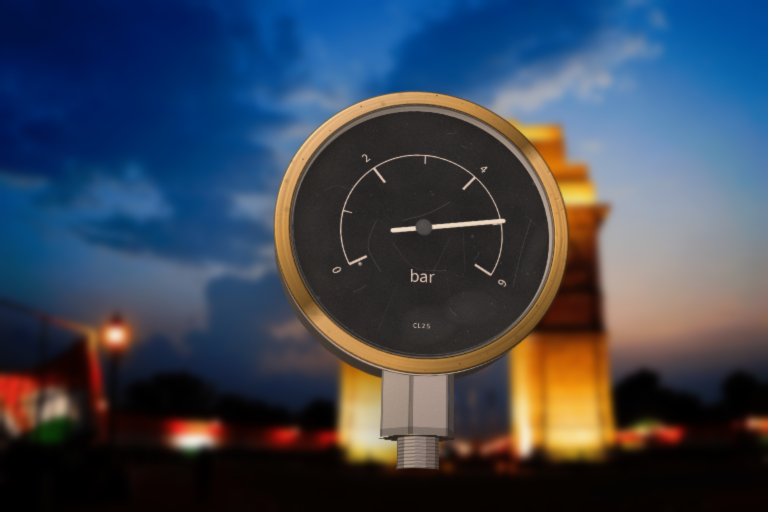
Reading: 5bar
